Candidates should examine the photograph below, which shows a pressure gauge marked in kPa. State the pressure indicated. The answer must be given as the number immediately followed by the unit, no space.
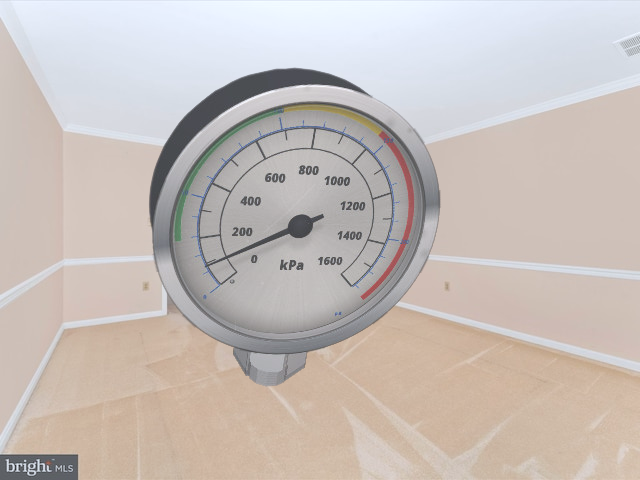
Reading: 100kPa
